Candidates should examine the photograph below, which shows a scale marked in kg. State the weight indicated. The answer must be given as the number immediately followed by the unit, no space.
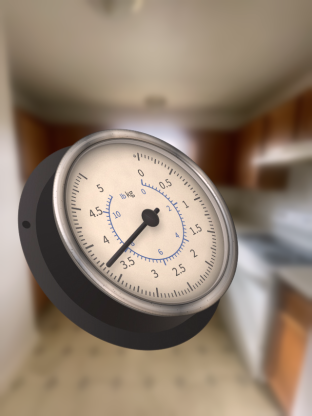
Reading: 3.7kg
